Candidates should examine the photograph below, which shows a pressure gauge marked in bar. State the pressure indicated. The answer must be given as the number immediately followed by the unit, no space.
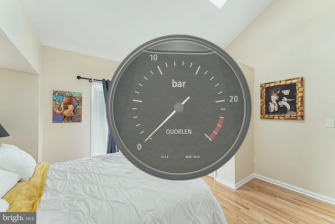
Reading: 0bar
